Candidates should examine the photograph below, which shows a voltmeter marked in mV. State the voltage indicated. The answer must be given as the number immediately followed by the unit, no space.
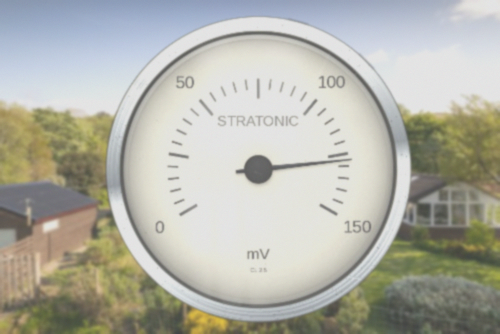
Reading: 127.5mV
